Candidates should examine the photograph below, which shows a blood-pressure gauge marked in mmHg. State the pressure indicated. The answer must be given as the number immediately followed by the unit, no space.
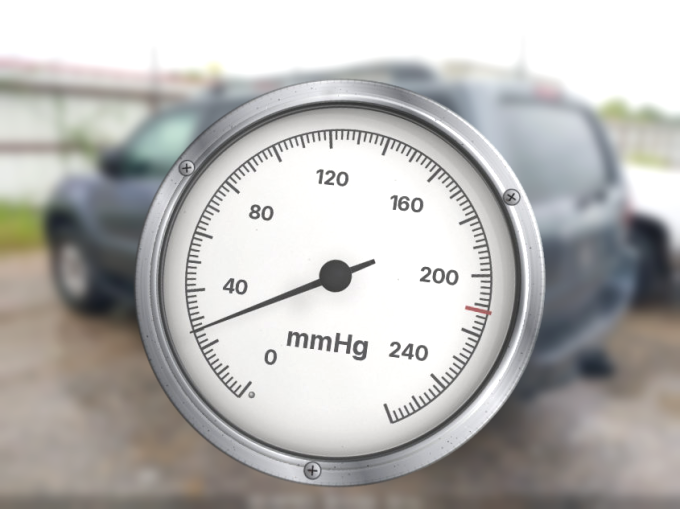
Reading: 26mmHg
